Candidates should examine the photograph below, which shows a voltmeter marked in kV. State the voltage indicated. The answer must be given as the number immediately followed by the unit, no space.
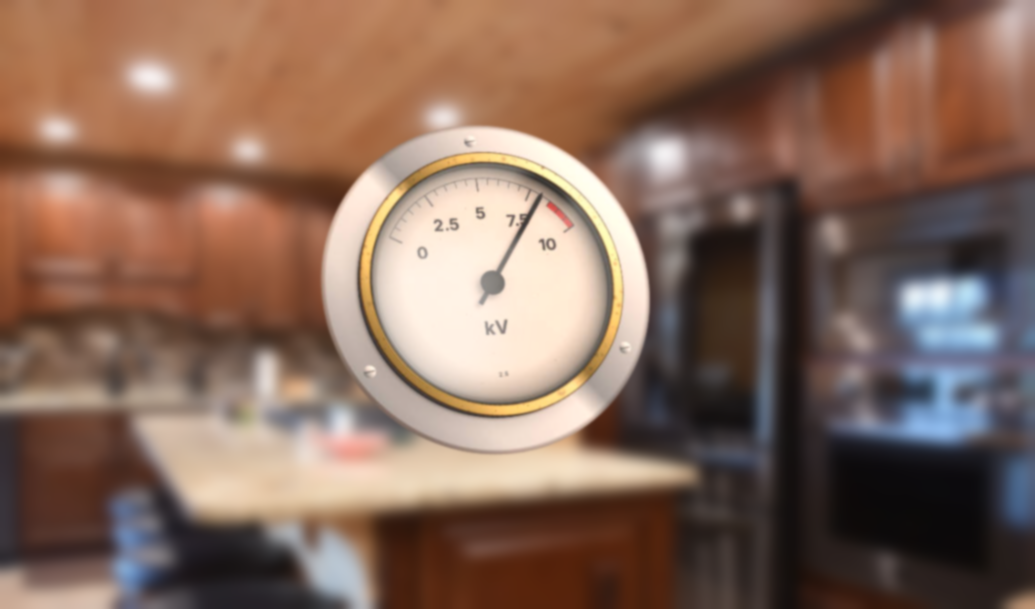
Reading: 8kV
